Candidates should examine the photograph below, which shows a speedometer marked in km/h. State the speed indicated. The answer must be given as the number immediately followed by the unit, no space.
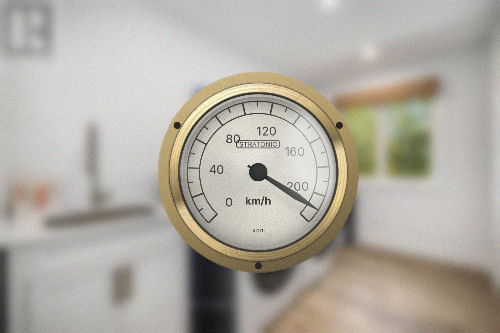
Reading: 210km/h
